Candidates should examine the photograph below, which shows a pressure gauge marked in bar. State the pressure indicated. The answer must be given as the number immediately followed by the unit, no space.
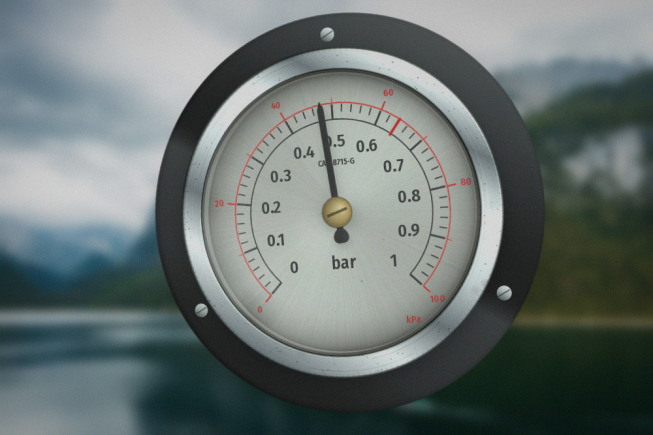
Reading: 0.48bar
